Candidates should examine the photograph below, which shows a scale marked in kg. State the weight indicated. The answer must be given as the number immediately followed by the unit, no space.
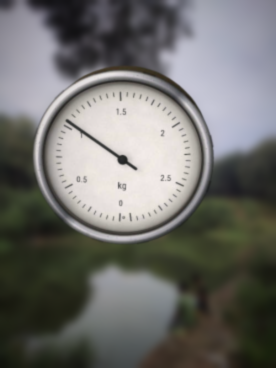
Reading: 1.05kg
